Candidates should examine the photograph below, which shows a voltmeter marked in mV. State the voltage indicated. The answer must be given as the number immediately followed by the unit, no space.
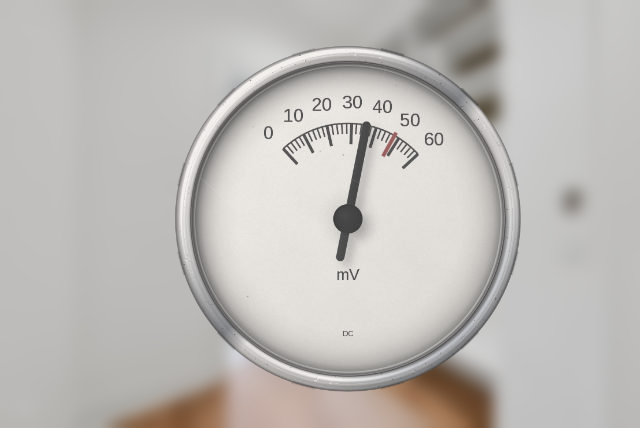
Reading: 36mV
